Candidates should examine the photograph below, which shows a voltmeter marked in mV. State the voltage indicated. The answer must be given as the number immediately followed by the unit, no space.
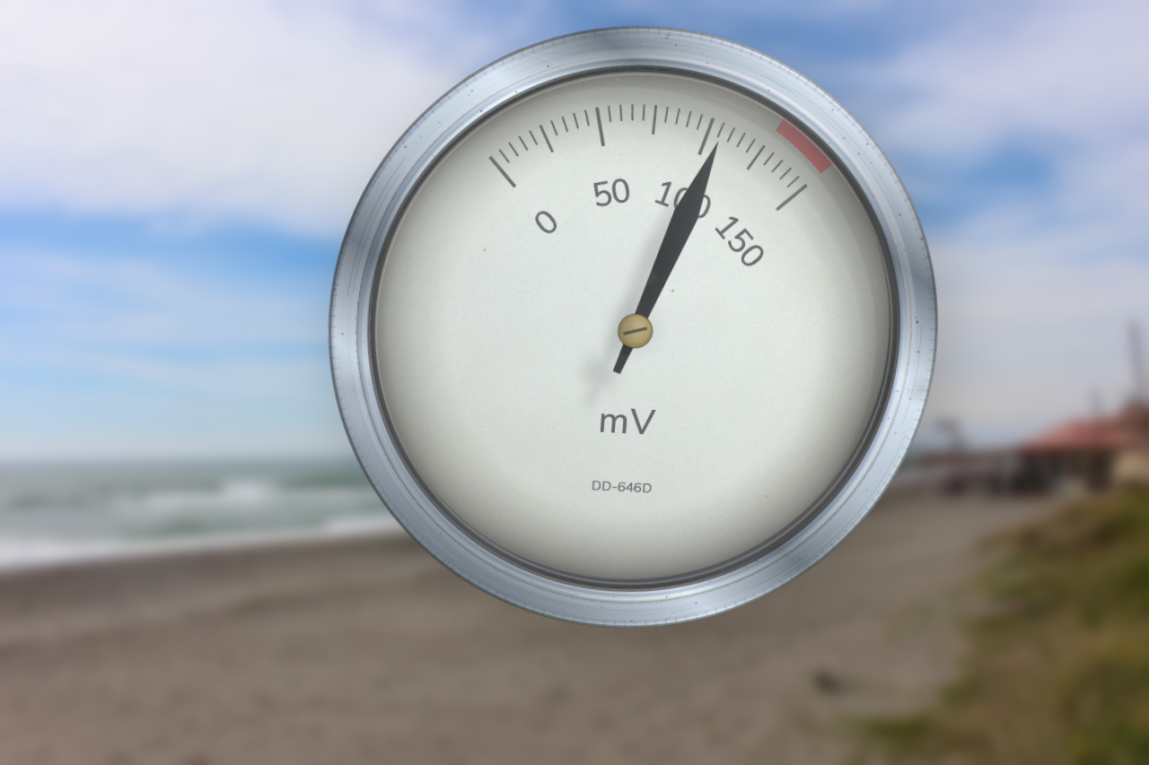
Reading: 105mV
